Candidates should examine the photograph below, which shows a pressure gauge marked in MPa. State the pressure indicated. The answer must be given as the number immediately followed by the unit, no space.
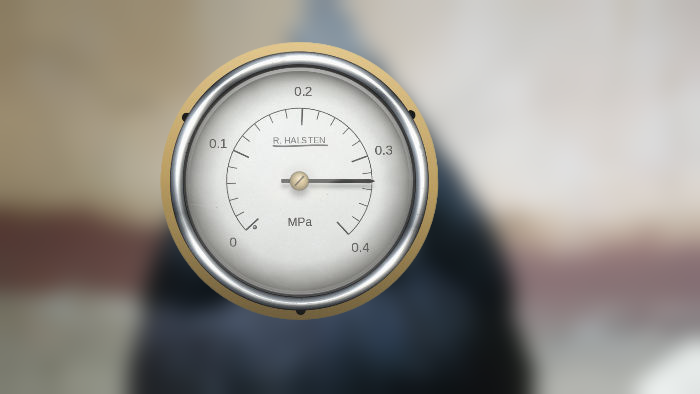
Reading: 0.33MPa
